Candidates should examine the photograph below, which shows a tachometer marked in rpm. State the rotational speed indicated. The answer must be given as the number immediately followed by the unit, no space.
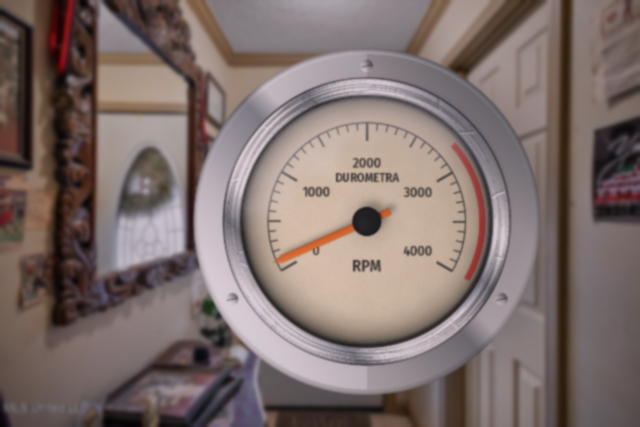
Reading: 100rpm
